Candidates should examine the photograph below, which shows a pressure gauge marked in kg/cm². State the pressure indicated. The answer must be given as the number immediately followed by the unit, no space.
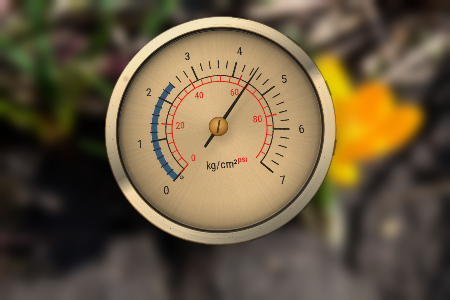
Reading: 4.5kg/cm²
